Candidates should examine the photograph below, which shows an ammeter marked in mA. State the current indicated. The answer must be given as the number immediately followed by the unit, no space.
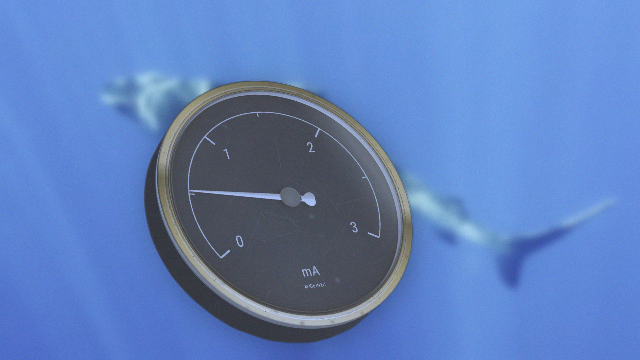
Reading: 0.5mA
